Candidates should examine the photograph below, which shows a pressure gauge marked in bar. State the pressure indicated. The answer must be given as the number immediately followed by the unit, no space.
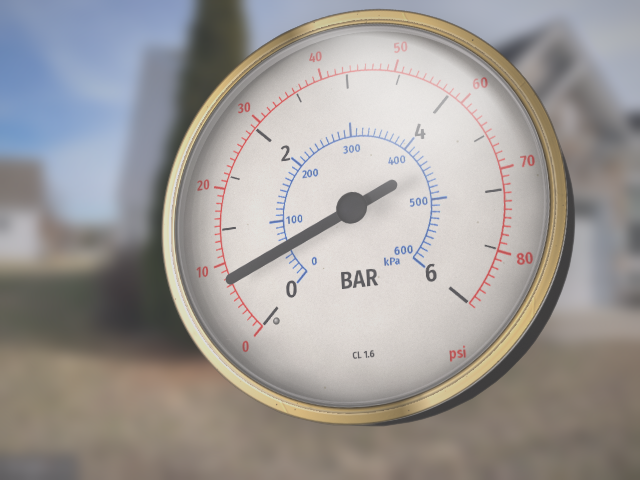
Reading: 0.5bar
